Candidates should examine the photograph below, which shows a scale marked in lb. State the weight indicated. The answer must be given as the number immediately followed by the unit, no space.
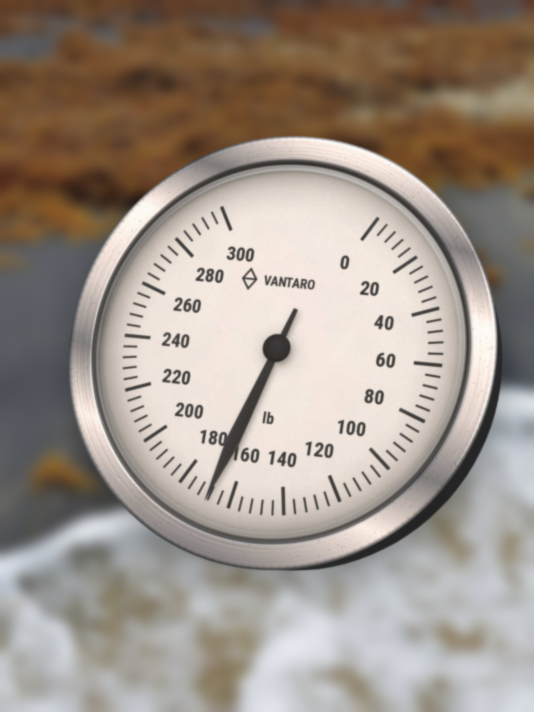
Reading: 168lb
